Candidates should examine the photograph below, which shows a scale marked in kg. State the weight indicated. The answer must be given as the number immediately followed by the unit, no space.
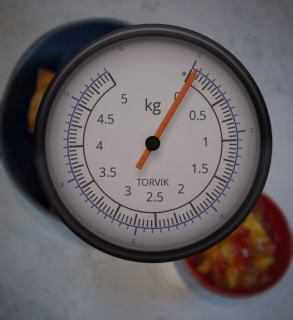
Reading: 0.05kg
